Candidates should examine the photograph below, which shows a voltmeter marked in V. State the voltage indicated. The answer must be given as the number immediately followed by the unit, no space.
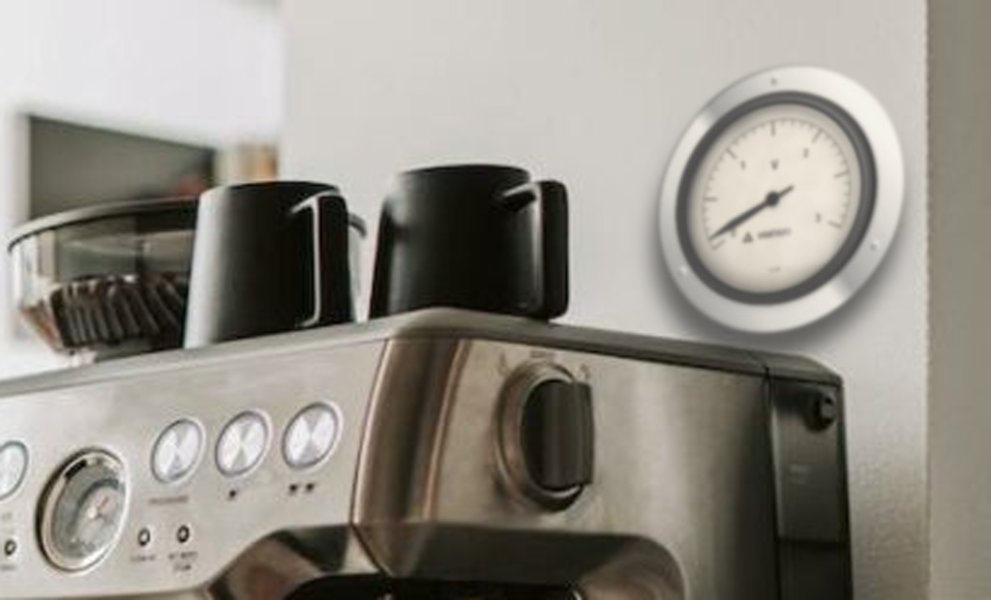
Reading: 0.1V
